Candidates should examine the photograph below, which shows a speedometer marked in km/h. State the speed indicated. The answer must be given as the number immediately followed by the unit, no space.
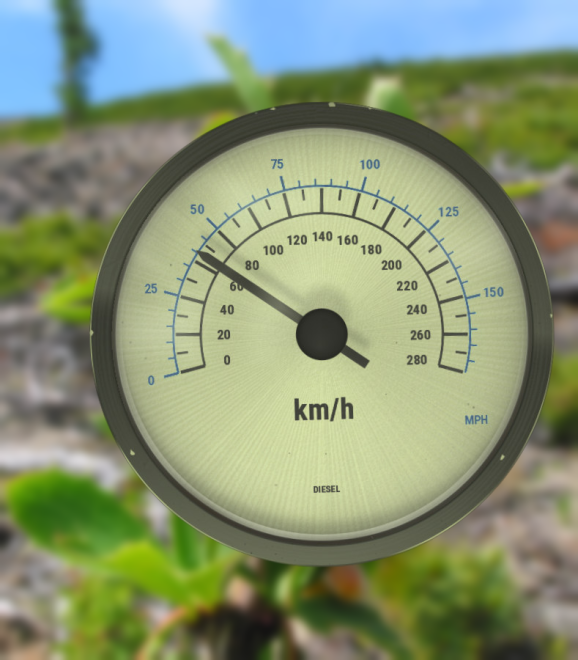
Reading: 65km/h
